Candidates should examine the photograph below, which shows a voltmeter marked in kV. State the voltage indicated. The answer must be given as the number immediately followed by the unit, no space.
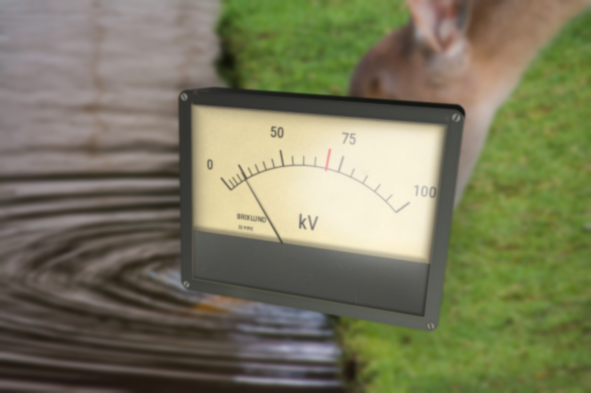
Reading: 25kV
